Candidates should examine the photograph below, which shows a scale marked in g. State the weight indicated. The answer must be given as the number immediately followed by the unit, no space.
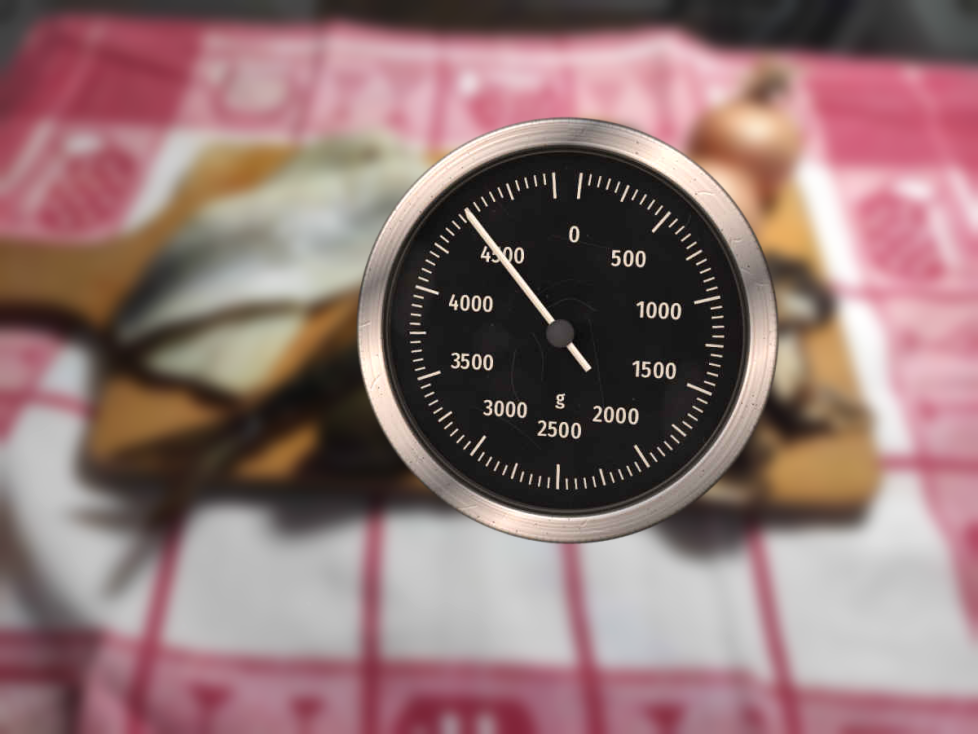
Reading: 4500g
